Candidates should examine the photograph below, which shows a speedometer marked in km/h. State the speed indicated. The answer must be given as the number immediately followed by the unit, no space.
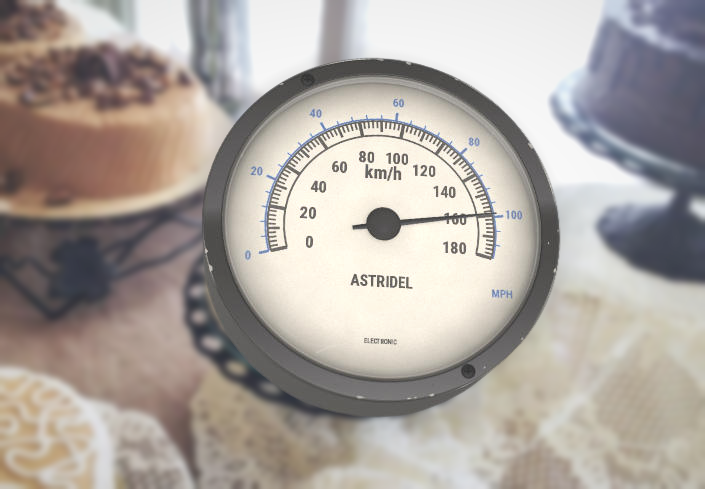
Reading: 160km/h
